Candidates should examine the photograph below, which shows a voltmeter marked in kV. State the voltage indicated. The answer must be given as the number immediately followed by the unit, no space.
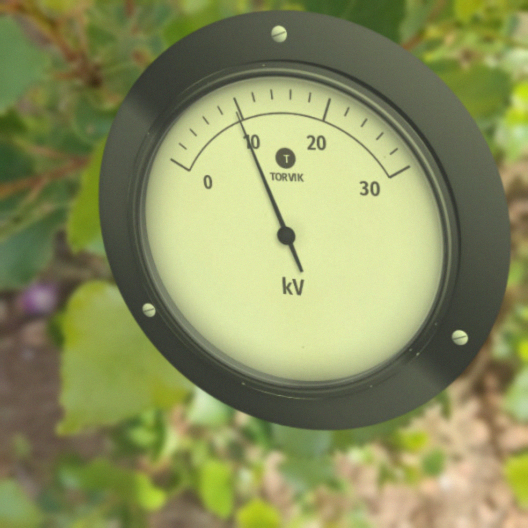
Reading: 10kV
